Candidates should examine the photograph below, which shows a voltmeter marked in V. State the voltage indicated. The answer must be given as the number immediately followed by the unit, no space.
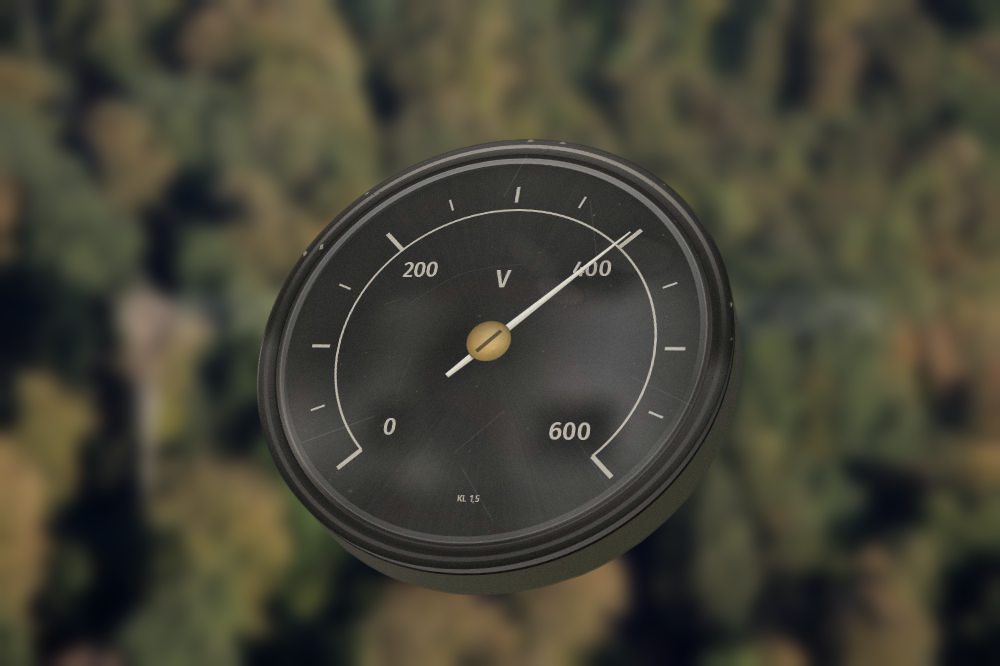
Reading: 400V
